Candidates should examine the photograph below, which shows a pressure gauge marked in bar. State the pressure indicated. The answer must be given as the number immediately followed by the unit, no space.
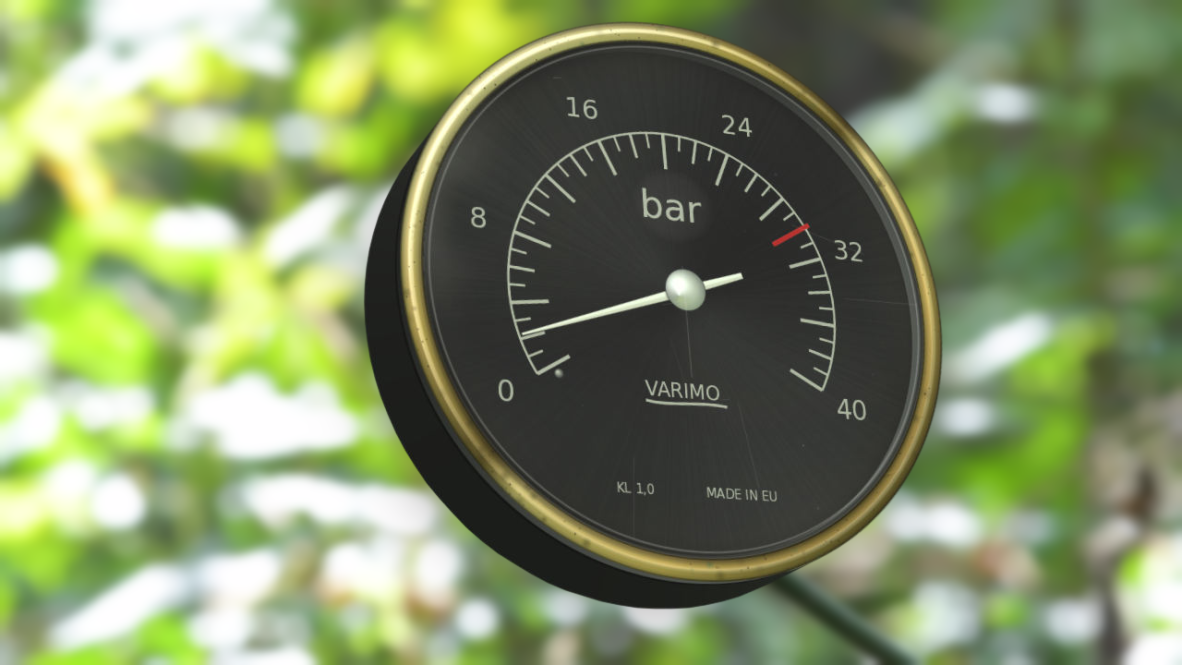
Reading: 2bar
